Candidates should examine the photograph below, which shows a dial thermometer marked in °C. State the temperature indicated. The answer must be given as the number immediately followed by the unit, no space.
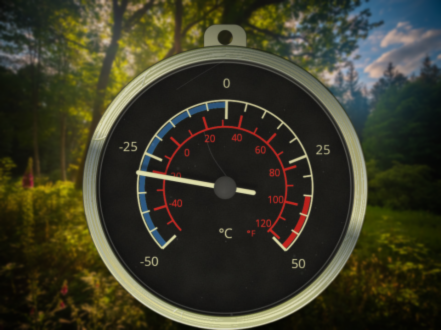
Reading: -30°C
